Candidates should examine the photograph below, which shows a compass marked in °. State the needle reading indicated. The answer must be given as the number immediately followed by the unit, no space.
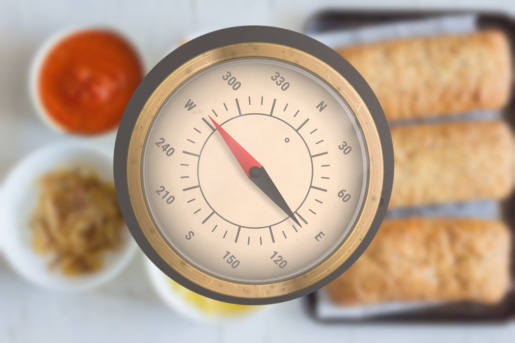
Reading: 275°
